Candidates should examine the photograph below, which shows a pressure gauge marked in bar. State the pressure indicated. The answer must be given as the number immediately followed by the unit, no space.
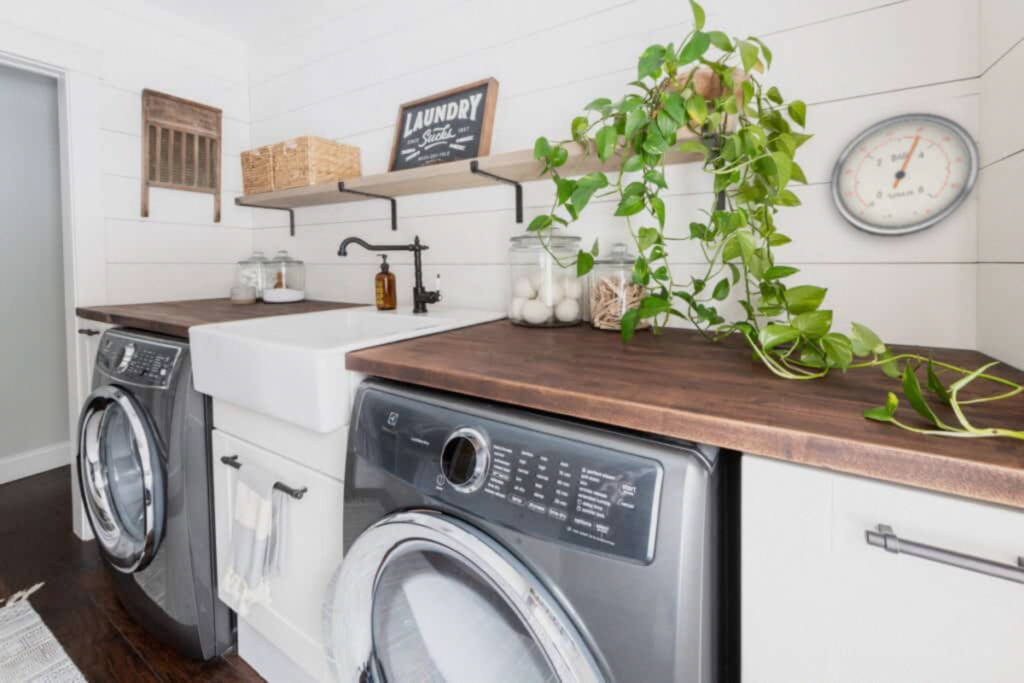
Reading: 3.5bar
